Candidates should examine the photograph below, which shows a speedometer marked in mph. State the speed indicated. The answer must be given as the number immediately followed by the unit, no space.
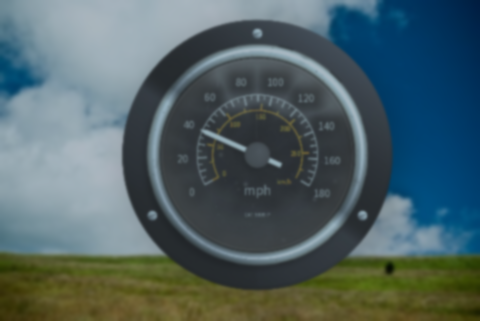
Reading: 40mph
